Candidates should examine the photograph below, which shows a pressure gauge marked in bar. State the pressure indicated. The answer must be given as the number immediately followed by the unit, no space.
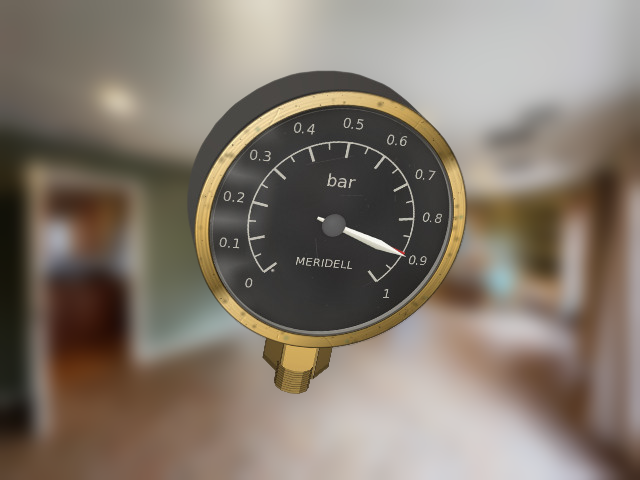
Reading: 0.9bar
